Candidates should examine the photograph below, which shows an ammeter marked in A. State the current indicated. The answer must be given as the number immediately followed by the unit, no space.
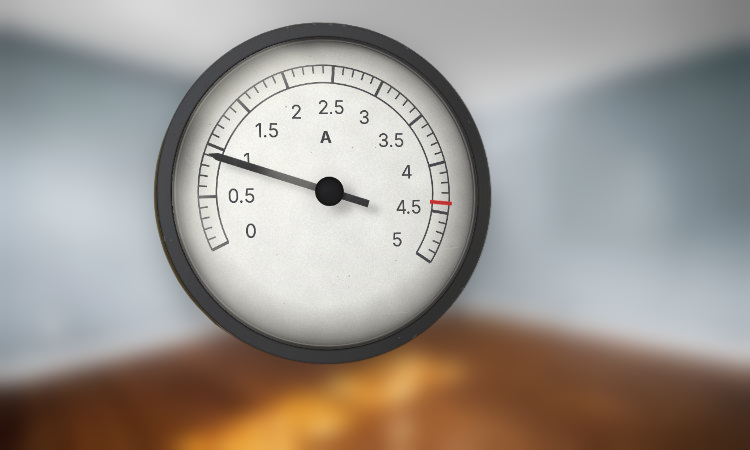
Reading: 0.9A
